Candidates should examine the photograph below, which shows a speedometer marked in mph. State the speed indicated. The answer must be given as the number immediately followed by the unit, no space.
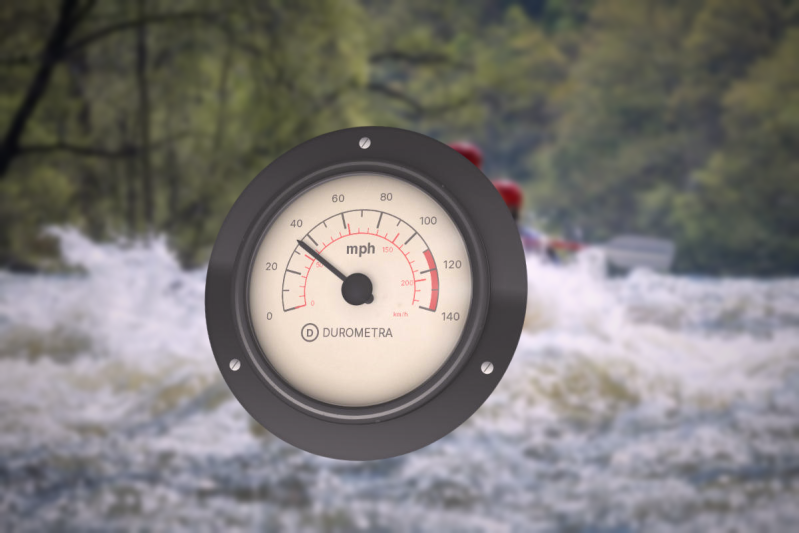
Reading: 35mph
